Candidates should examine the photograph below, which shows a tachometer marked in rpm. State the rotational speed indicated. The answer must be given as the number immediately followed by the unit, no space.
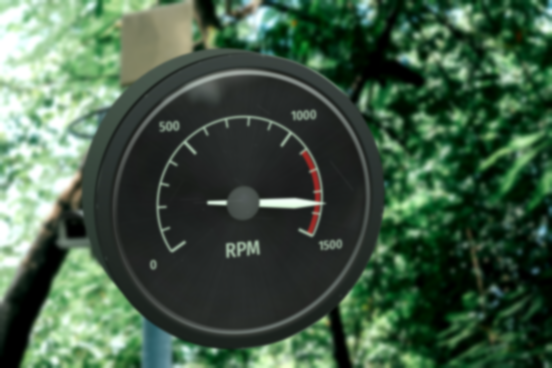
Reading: 1350rpm
